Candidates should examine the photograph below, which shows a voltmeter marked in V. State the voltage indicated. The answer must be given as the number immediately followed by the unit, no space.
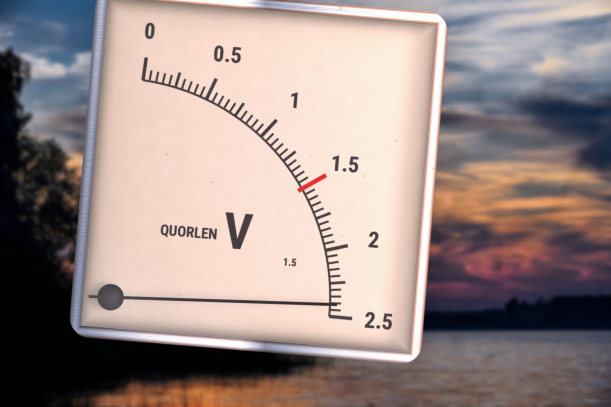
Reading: 2.4V
